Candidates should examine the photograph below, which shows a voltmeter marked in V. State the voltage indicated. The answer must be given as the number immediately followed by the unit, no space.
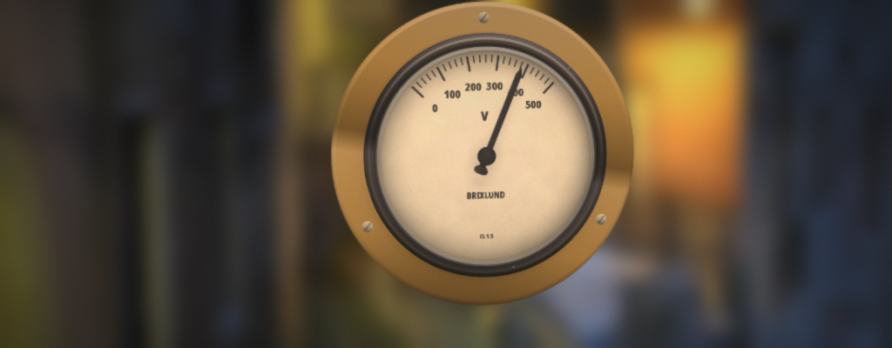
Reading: 380V
